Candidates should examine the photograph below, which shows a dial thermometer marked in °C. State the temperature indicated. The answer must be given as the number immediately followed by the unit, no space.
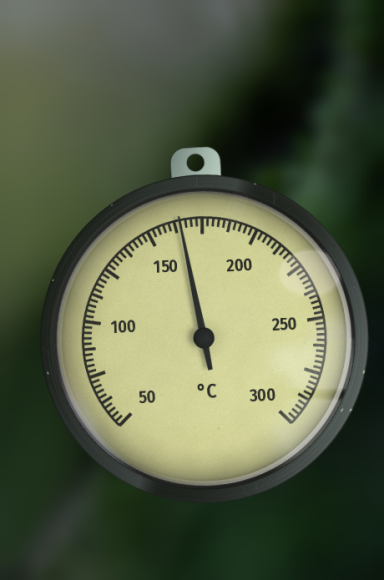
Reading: 165°C
